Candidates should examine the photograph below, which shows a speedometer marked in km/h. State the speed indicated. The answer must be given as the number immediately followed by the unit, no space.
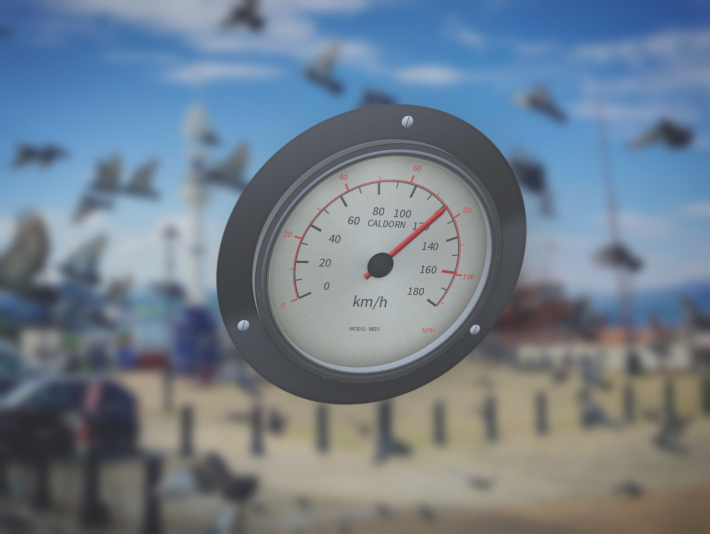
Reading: 120km/h
